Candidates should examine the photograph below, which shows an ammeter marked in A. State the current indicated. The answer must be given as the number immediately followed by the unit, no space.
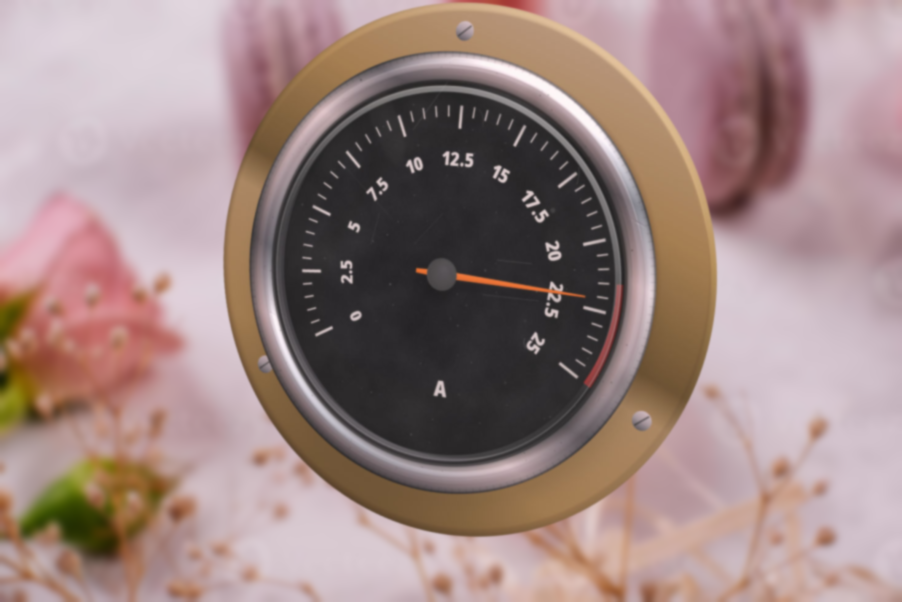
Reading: 22A
